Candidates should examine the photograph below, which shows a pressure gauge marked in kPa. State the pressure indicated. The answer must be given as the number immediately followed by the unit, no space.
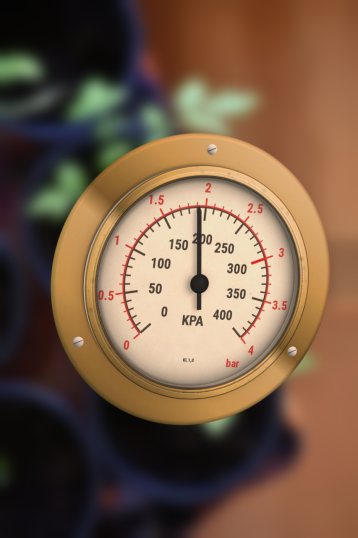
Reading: 190kPa
